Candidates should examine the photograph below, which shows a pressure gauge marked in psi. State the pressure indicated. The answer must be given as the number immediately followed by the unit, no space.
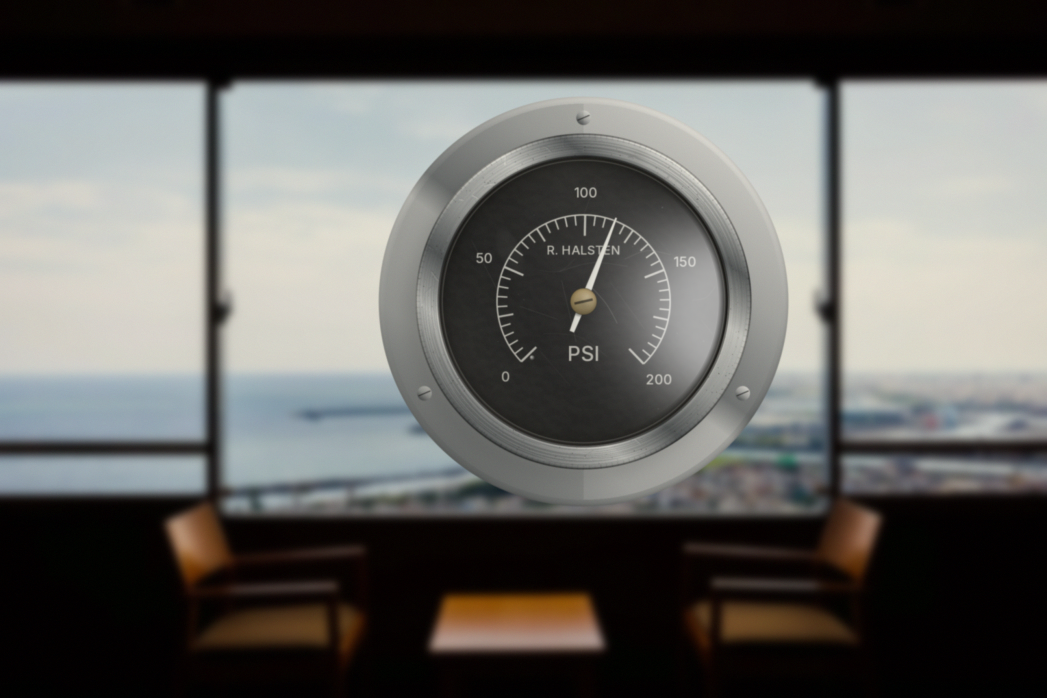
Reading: 115psi
